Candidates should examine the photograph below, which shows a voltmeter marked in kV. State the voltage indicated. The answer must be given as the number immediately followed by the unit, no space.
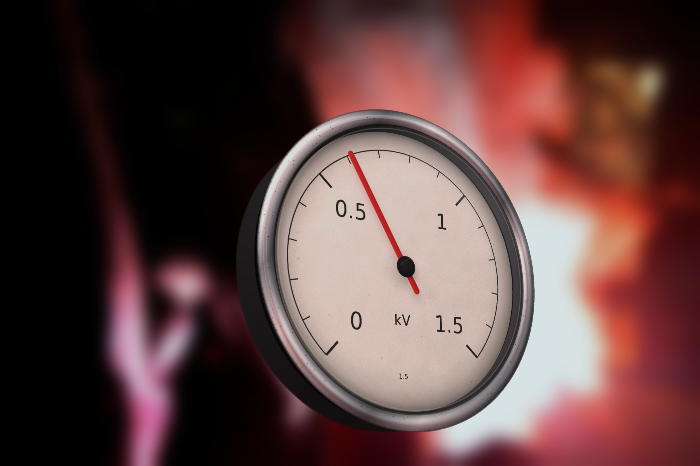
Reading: 0.6kV
